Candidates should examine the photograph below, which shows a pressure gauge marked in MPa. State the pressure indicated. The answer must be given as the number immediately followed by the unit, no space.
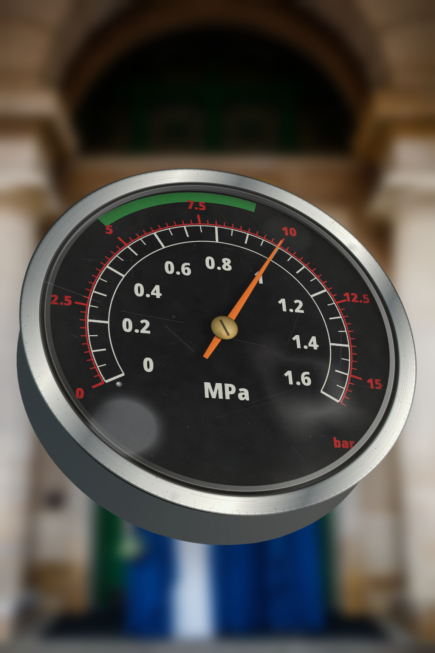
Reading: 1MPa
